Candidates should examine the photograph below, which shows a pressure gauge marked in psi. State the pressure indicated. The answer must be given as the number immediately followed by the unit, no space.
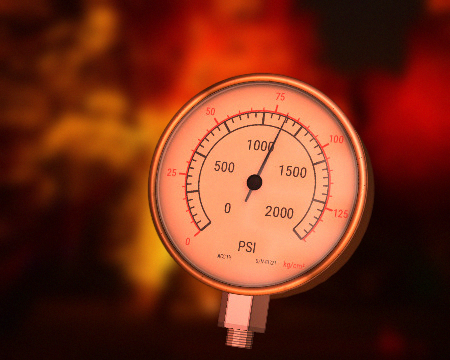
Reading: 1150psi
